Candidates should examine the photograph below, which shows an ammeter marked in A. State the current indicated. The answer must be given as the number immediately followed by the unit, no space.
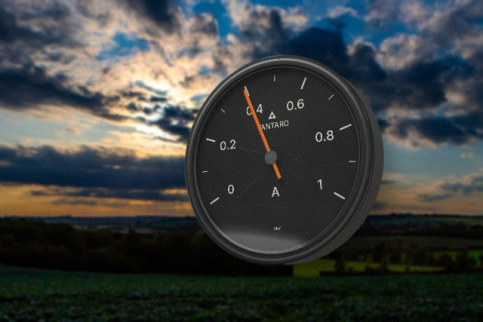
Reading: 0.4A
